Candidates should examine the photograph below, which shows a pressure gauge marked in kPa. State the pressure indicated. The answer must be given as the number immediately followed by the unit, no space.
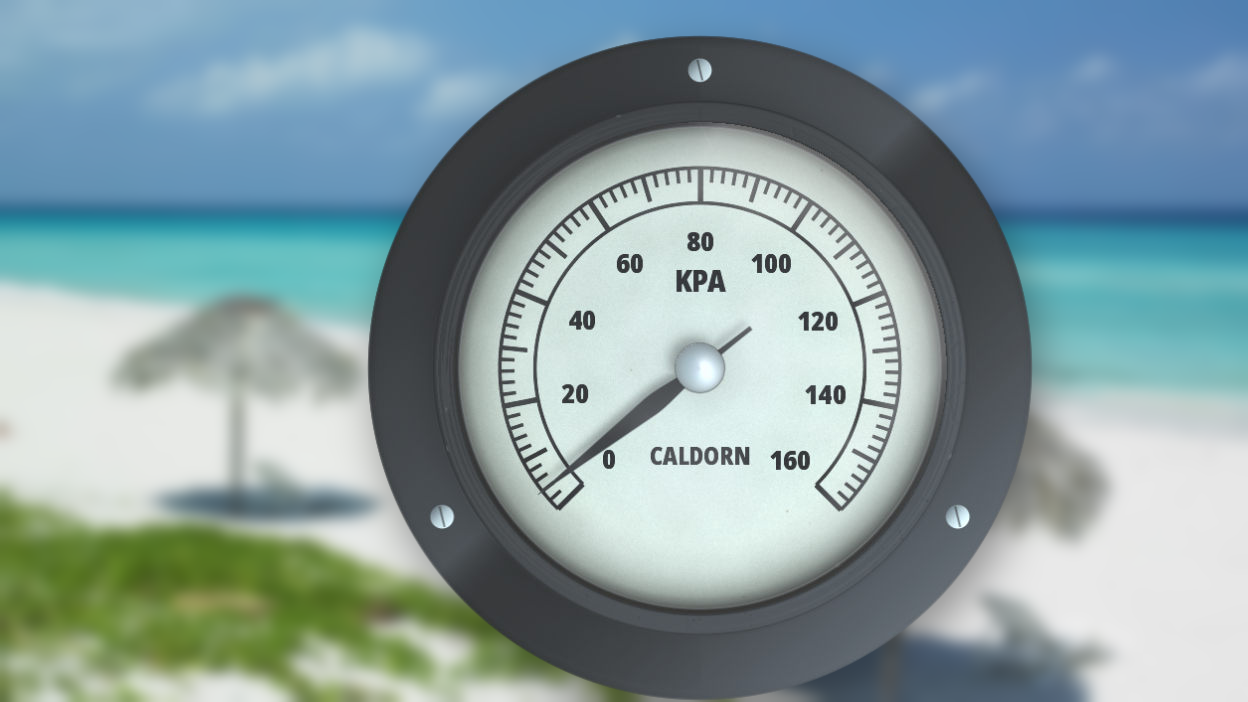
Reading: 4kPa
